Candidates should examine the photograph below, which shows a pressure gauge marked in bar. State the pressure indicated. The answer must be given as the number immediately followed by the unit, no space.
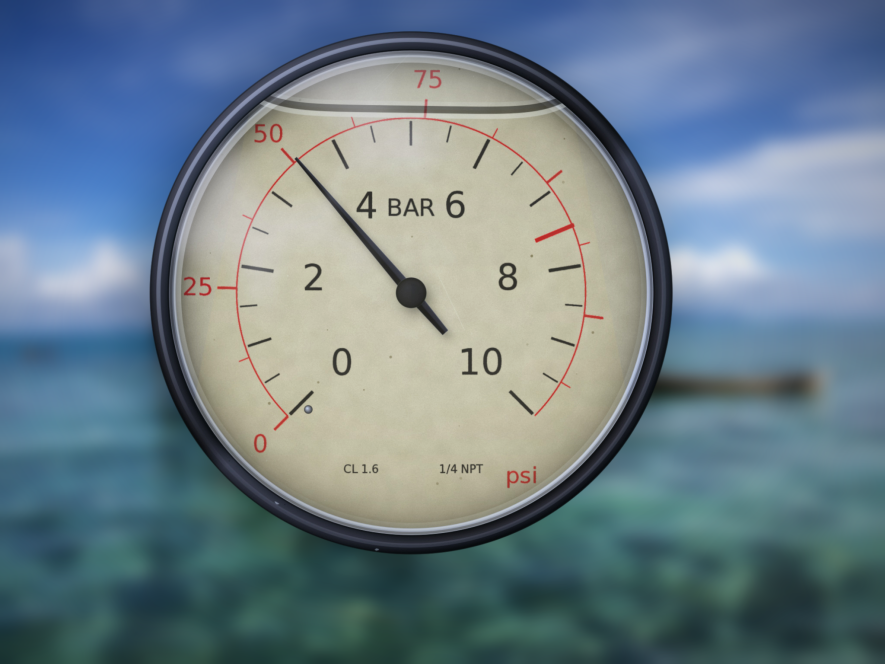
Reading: 3.5bar
